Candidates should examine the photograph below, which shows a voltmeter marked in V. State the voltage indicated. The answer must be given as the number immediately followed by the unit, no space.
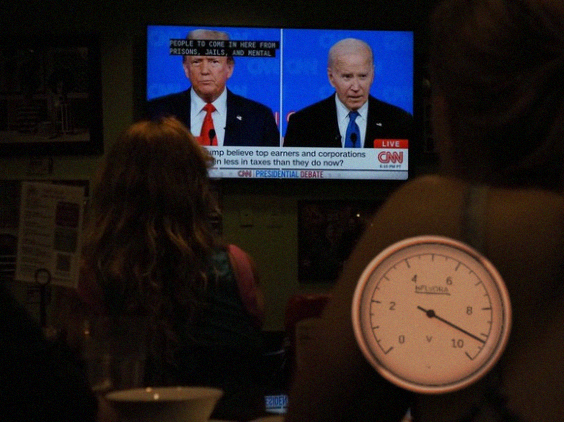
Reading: 9.25V
